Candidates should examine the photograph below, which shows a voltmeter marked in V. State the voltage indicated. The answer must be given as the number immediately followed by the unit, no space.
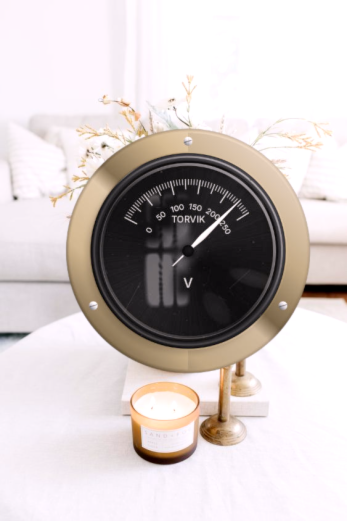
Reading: 225V
